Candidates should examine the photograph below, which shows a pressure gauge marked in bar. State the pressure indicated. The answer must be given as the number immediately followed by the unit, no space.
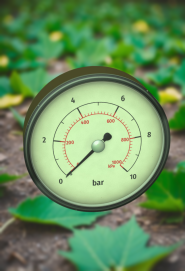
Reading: 0bar
